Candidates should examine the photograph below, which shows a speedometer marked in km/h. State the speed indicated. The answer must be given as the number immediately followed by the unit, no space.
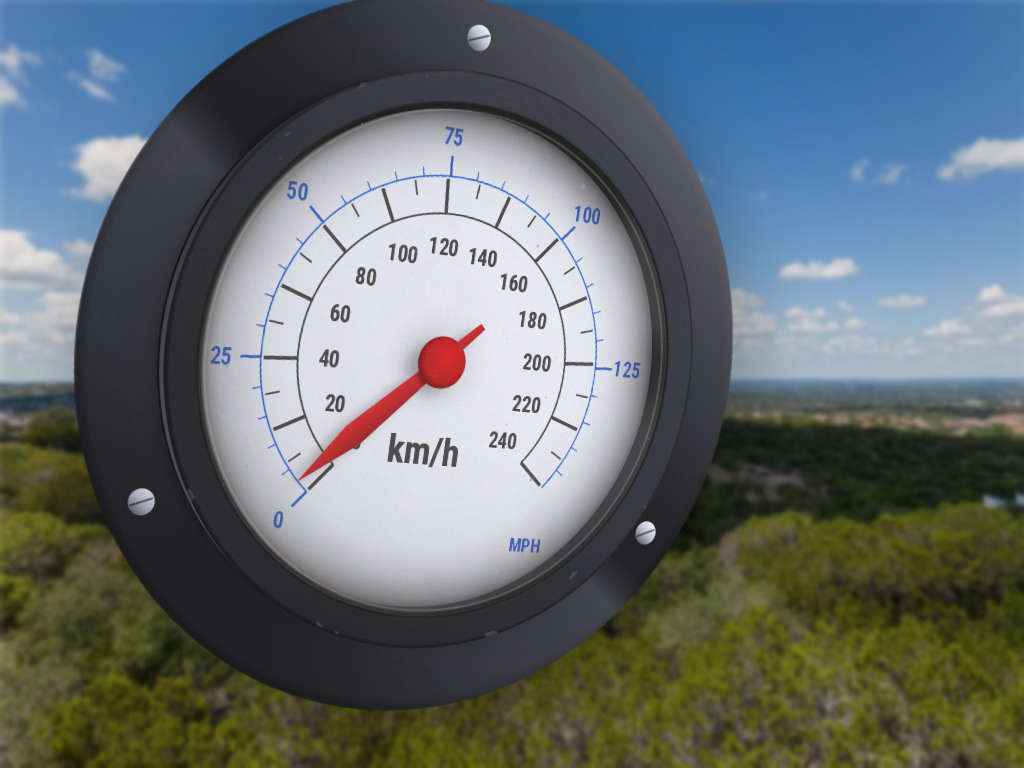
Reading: 5km/h
